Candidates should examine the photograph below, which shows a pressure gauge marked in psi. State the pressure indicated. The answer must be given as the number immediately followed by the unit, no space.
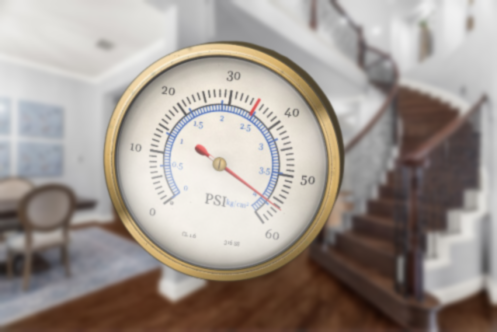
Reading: 56psi
